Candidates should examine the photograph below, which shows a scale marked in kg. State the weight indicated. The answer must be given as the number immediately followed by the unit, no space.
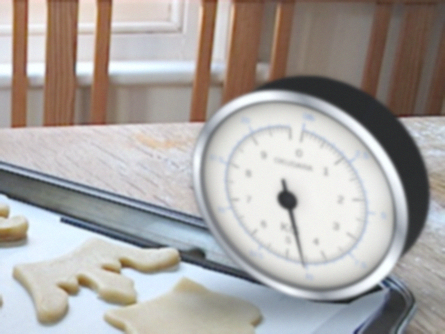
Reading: 4.5kg
